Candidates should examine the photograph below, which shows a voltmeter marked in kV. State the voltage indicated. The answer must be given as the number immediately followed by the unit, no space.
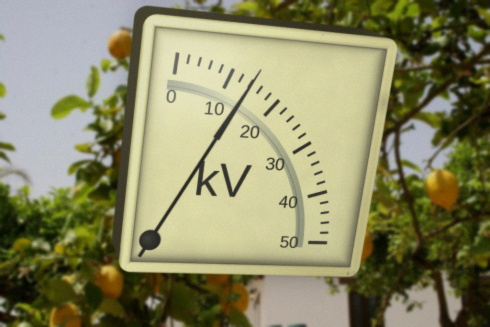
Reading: 14kV
